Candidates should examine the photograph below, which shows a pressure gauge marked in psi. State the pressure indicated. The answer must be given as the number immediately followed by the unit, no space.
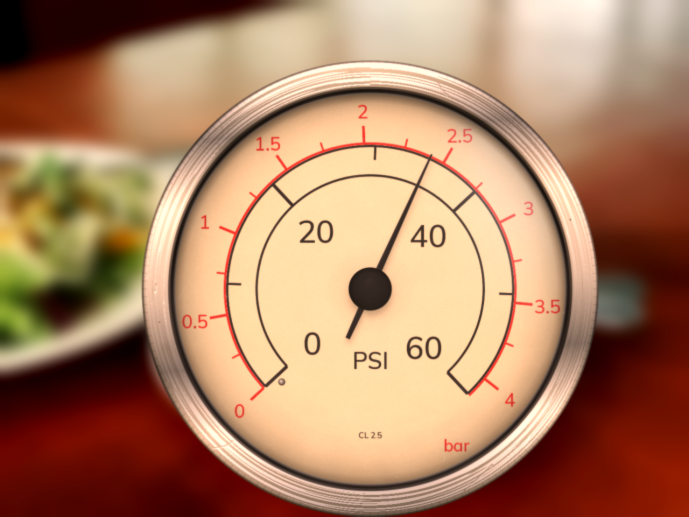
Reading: 35psi
